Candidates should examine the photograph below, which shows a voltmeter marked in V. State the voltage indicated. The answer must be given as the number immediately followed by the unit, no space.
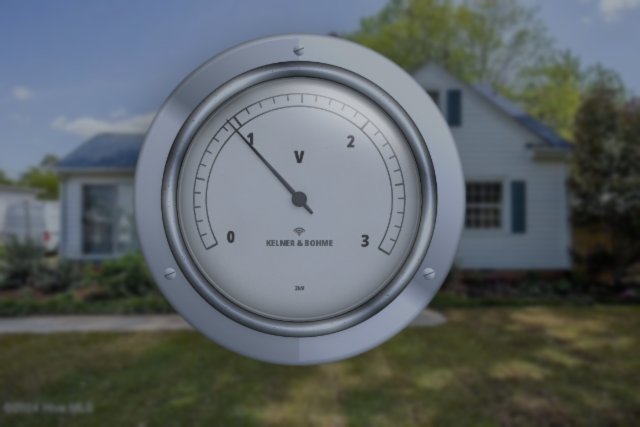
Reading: 0.95V
